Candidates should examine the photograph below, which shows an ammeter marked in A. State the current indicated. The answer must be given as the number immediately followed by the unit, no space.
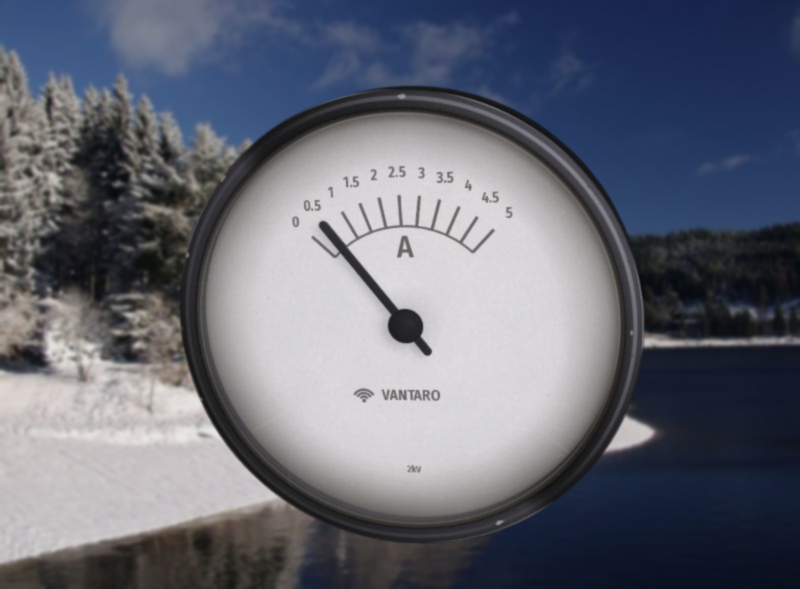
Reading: 0.5A
